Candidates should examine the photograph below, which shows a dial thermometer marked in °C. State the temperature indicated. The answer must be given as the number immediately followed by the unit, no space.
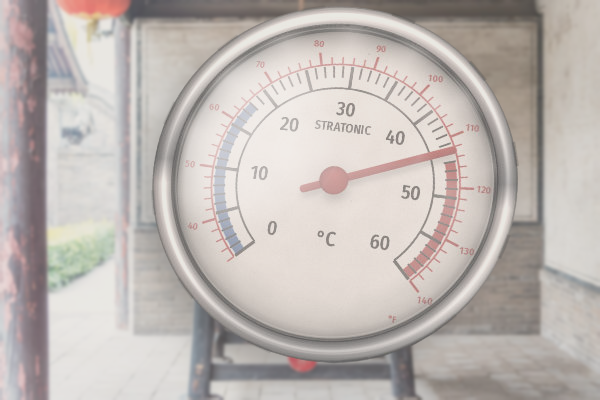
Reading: 45°C
